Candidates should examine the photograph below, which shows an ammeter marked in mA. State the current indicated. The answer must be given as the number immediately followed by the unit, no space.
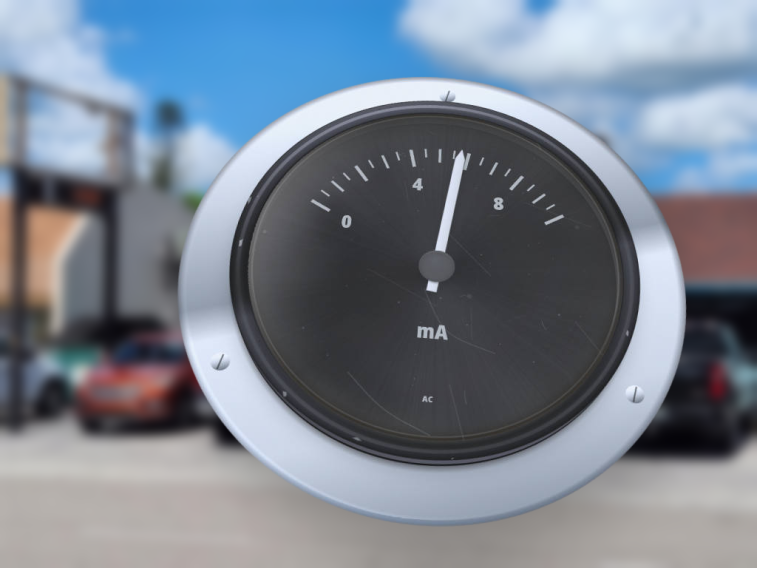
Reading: 5.75mA
